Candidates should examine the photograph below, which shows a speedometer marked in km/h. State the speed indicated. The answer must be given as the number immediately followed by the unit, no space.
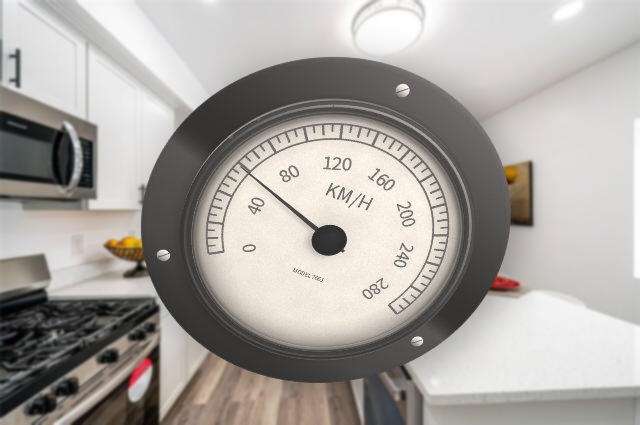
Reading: 60km/h
